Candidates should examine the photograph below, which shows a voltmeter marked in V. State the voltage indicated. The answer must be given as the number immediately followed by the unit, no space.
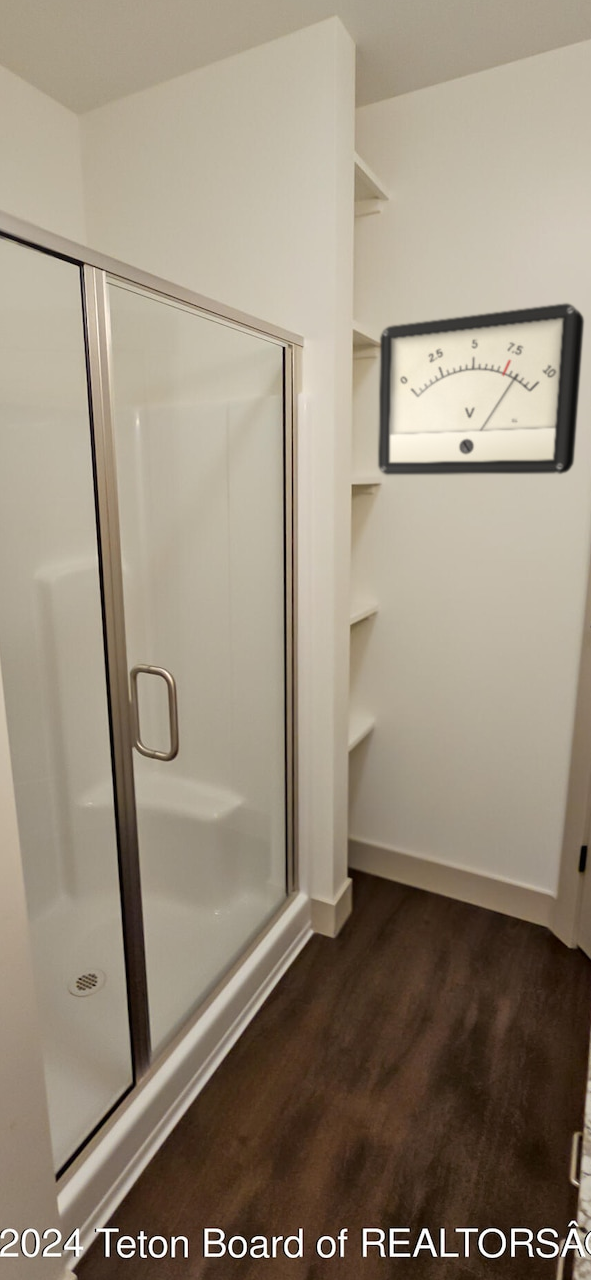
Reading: 8.5V
